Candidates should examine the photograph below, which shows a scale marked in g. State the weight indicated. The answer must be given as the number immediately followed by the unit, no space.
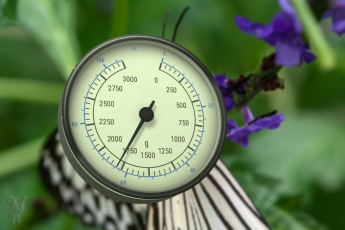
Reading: 1800g
